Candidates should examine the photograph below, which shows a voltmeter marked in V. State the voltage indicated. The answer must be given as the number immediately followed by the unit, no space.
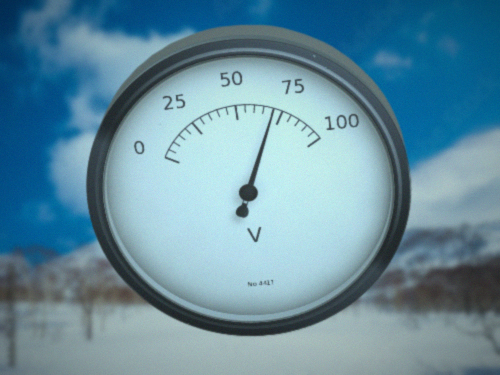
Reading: 70V
